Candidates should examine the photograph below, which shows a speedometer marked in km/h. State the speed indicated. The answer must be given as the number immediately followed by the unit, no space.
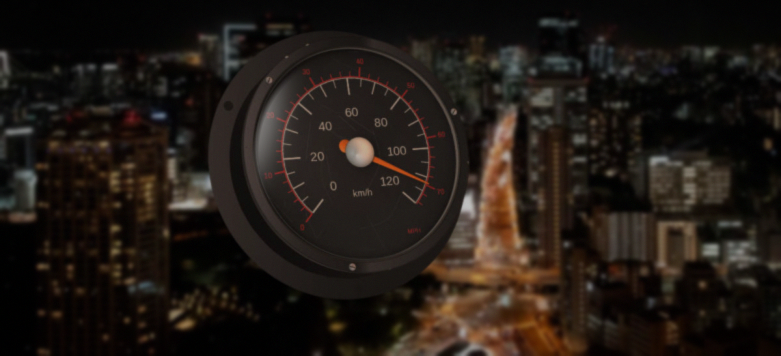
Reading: 112.5km/h
